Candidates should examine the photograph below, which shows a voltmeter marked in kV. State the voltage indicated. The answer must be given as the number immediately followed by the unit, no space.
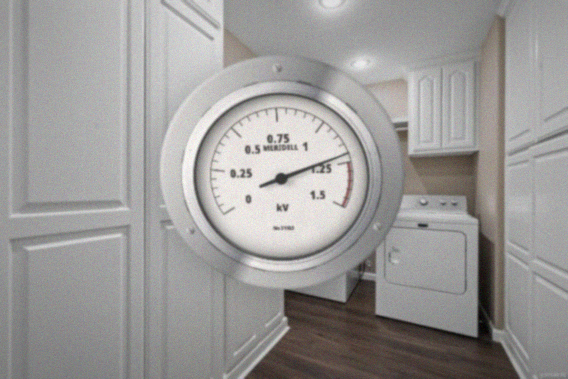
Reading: 1.2kV
